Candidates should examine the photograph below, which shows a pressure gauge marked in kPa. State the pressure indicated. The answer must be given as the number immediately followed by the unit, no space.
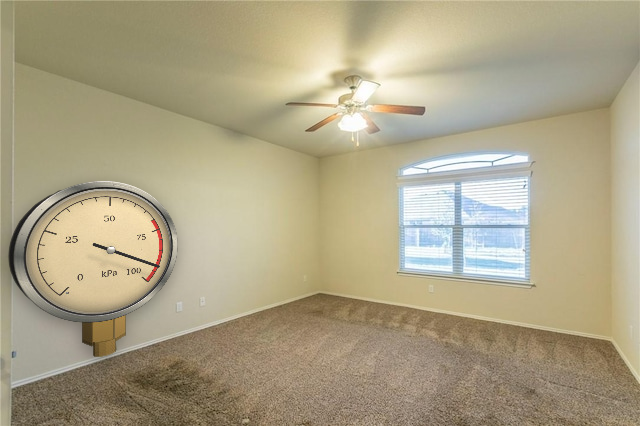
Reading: 92.5kPa
